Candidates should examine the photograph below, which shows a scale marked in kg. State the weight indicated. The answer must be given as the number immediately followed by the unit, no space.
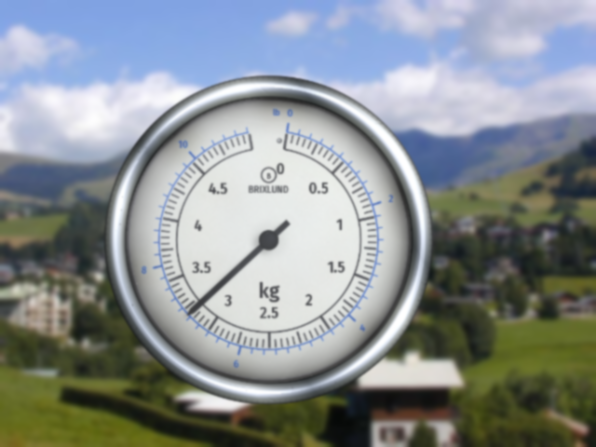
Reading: 3.2kg
